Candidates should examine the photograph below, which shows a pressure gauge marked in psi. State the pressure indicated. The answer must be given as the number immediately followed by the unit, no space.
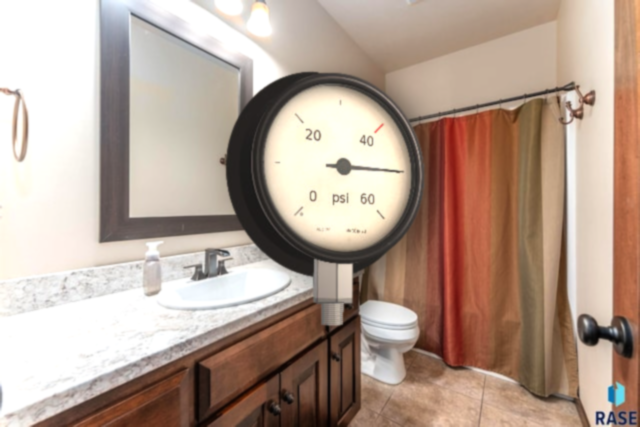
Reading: 50psi
